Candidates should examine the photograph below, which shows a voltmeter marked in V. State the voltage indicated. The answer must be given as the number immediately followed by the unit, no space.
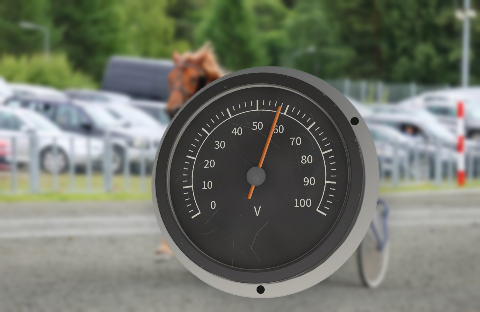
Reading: 58V
